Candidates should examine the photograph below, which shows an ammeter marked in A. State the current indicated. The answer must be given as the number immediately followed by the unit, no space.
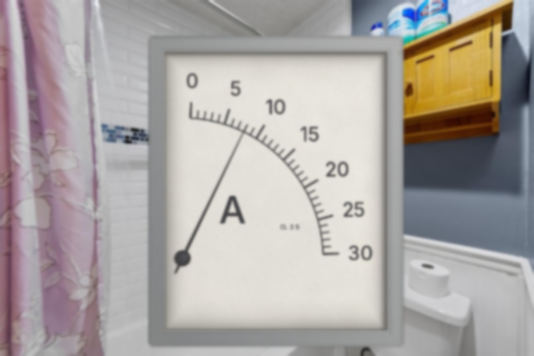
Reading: 8A
